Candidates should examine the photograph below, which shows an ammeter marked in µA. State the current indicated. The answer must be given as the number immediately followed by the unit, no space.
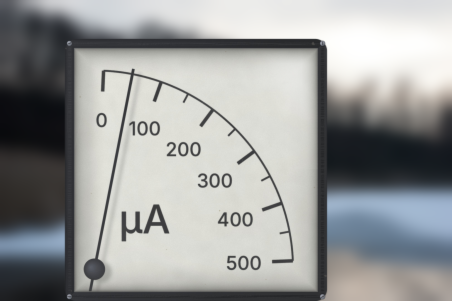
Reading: 50µA
